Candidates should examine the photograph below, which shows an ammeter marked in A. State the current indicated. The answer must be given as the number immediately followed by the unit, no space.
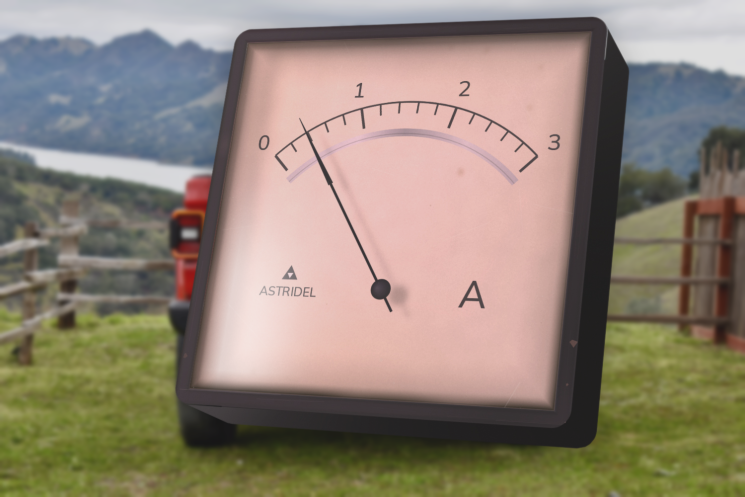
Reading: 0.4A
